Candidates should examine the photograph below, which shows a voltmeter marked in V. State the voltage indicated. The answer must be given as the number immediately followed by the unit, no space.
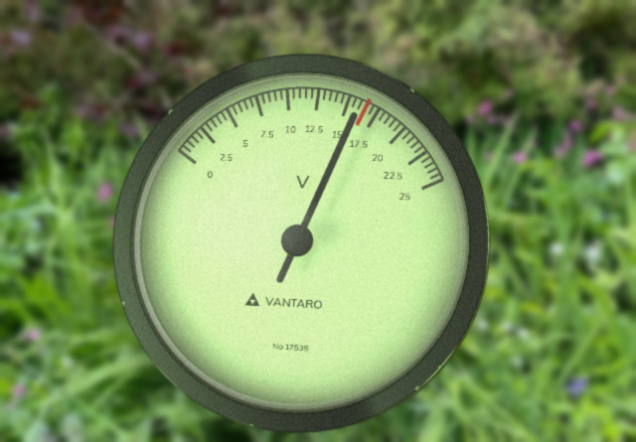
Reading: 16V
